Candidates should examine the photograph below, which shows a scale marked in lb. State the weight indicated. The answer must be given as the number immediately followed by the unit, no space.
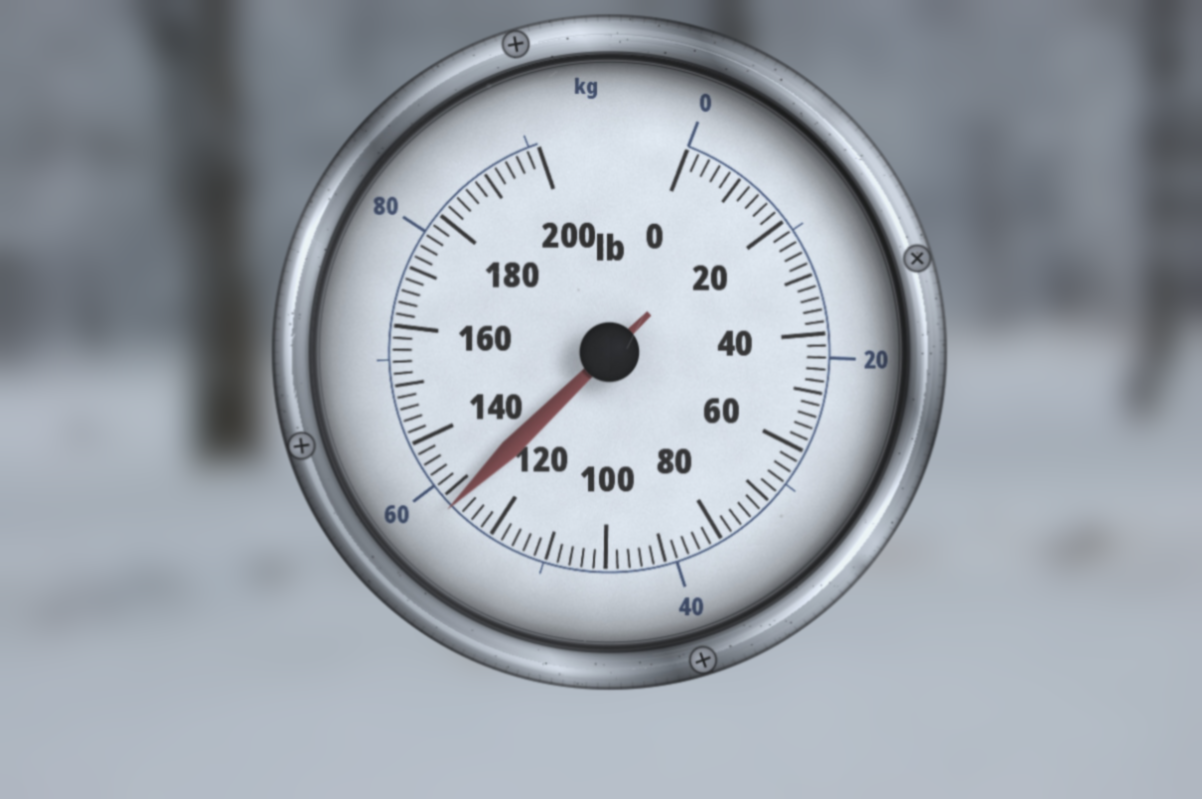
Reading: 128lb
